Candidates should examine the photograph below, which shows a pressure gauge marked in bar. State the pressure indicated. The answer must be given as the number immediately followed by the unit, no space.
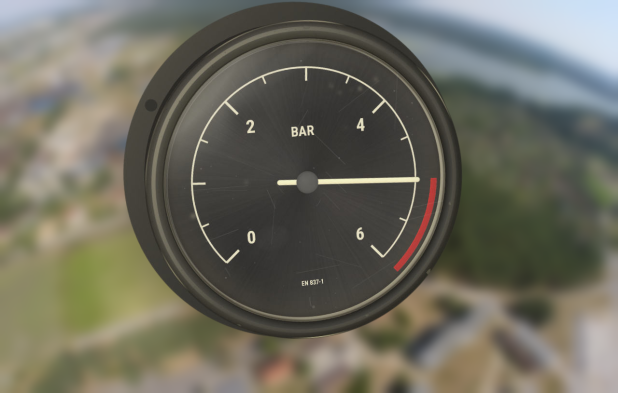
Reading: 5bar
